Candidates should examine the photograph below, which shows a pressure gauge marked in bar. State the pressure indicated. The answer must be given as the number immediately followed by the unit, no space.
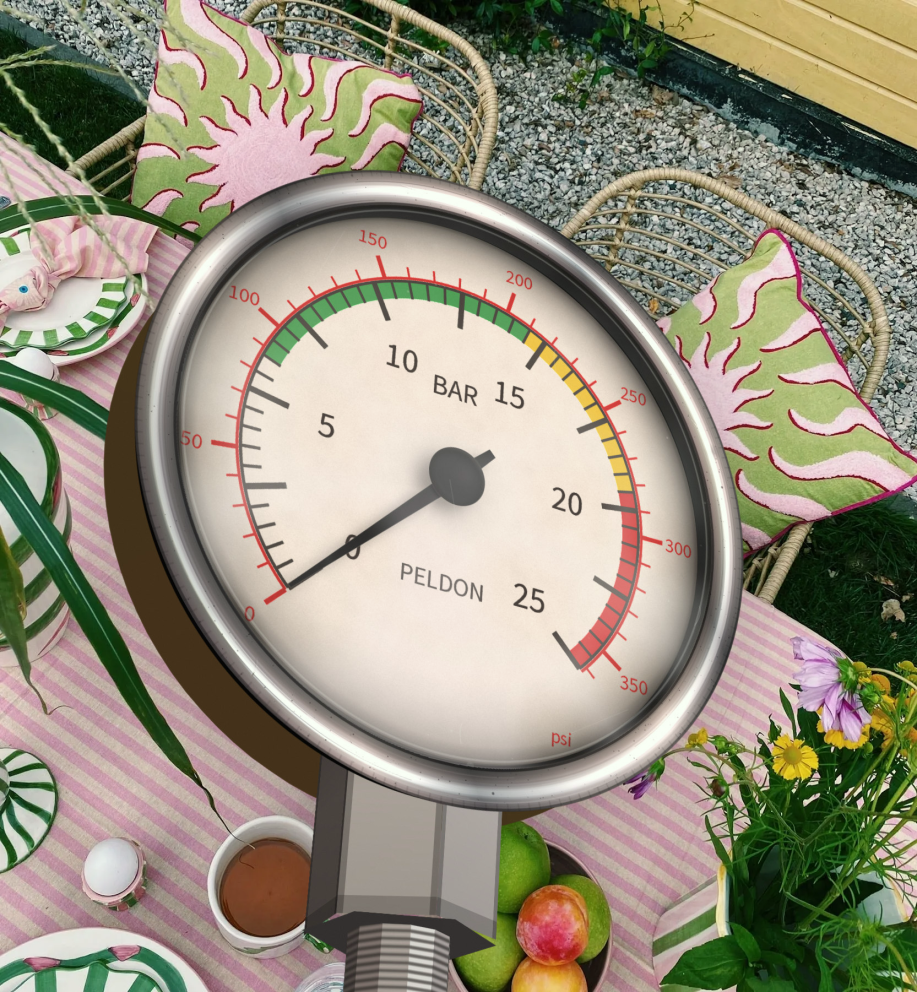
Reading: 0bar
